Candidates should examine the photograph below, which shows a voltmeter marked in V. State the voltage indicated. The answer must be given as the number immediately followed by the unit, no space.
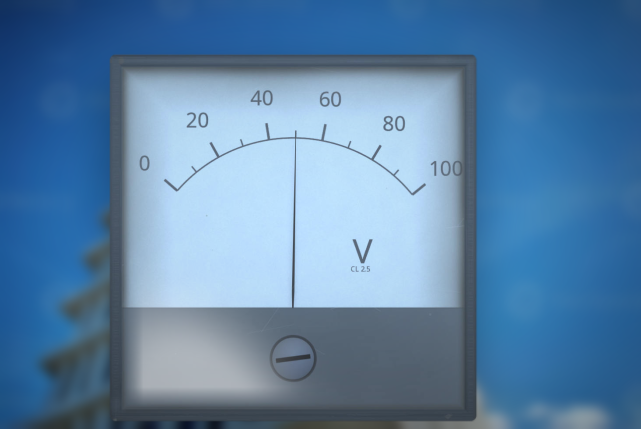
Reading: 50V
